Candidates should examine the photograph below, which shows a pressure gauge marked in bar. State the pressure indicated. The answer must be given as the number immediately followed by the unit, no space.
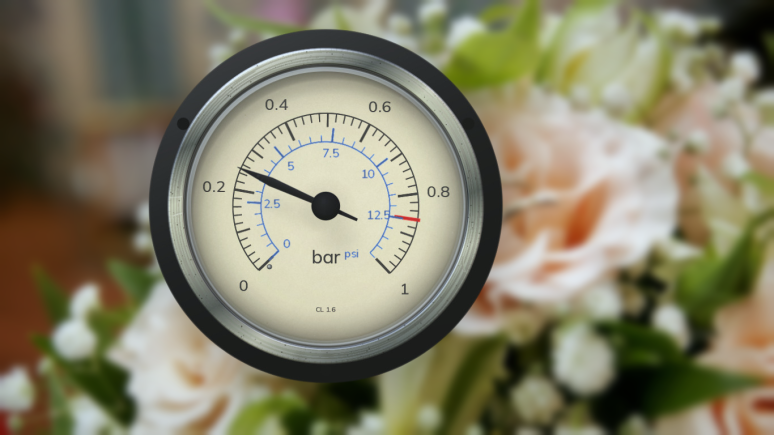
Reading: 0.25bar
